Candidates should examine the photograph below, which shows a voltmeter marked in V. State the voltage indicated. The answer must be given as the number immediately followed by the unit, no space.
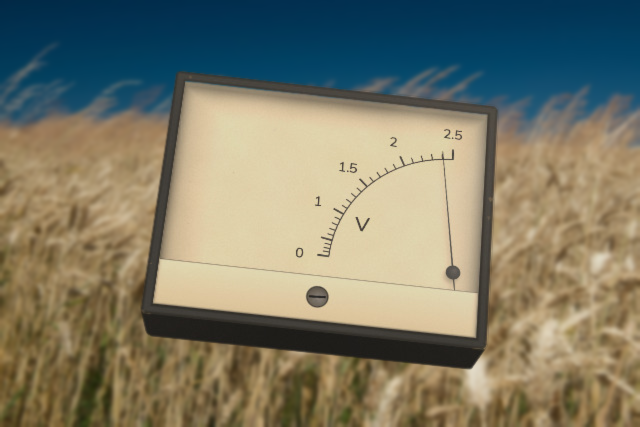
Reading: 2.4V
